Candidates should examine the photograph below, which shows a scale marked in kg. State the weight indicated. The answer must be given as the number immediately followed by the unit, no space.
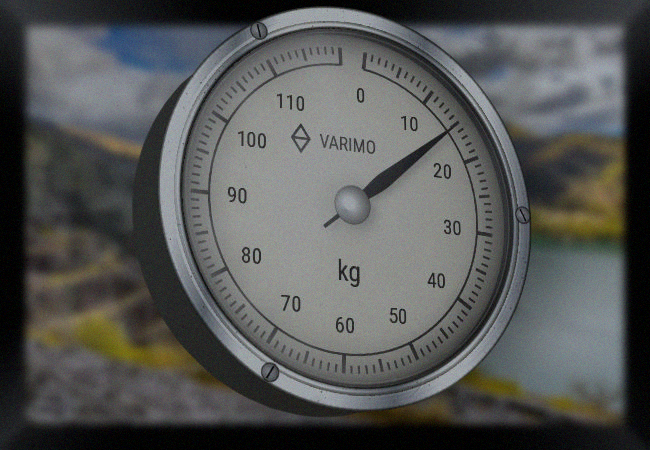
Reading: 15kg
